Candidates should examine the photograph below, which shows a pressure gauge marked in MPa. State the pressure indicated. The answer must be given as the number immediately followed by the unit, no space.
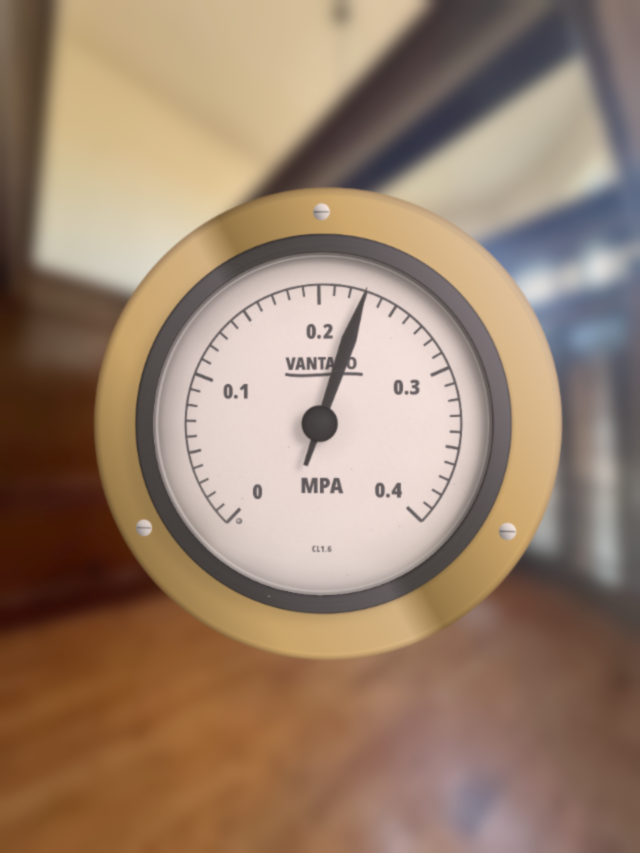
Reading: 0.23MPa
